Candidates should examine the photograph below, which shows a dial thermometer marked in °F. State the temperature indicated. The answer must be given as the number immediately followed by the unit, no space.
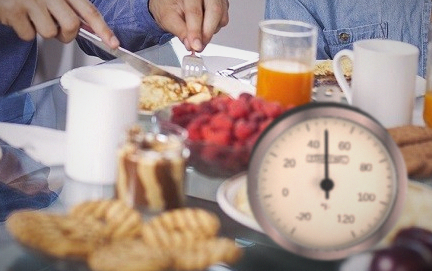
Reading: 48°F
